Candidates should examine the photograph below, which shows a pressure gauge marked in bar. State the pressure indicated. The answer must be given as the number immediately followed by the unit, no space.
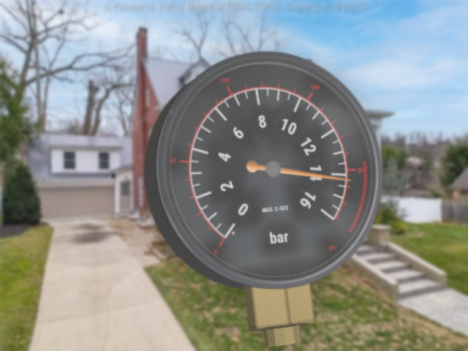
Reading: 14.25bar
